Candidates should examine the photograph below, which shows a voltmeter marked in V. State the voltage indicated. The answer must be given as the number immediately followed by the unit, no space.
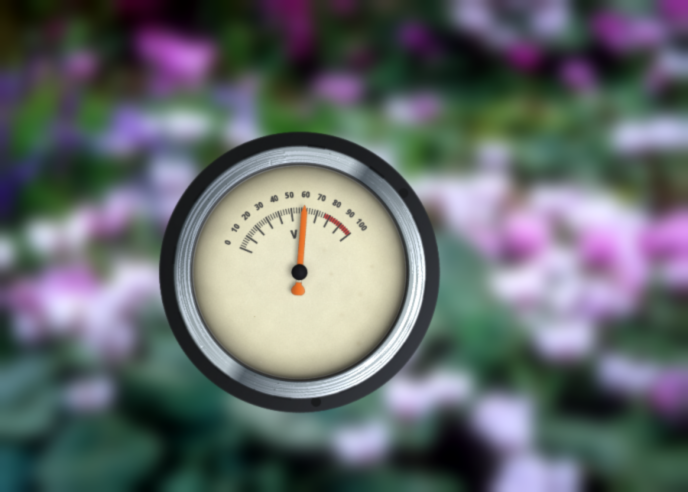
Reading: 60V
